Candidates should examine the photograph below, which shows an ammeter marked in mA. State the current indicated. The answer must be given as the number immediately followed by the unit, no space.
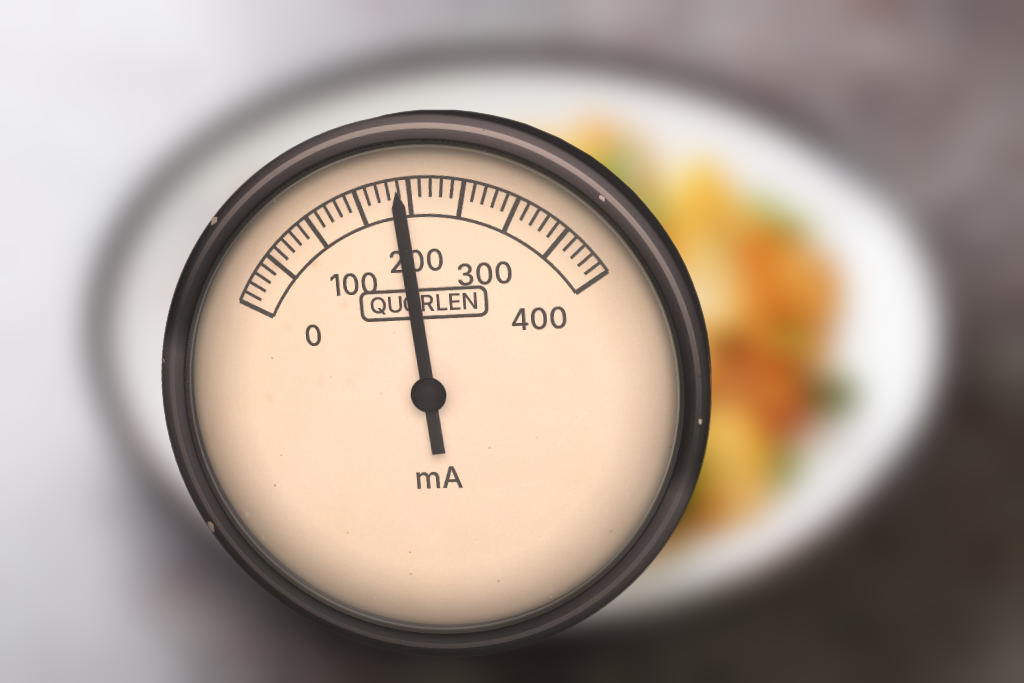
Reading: 190mA
